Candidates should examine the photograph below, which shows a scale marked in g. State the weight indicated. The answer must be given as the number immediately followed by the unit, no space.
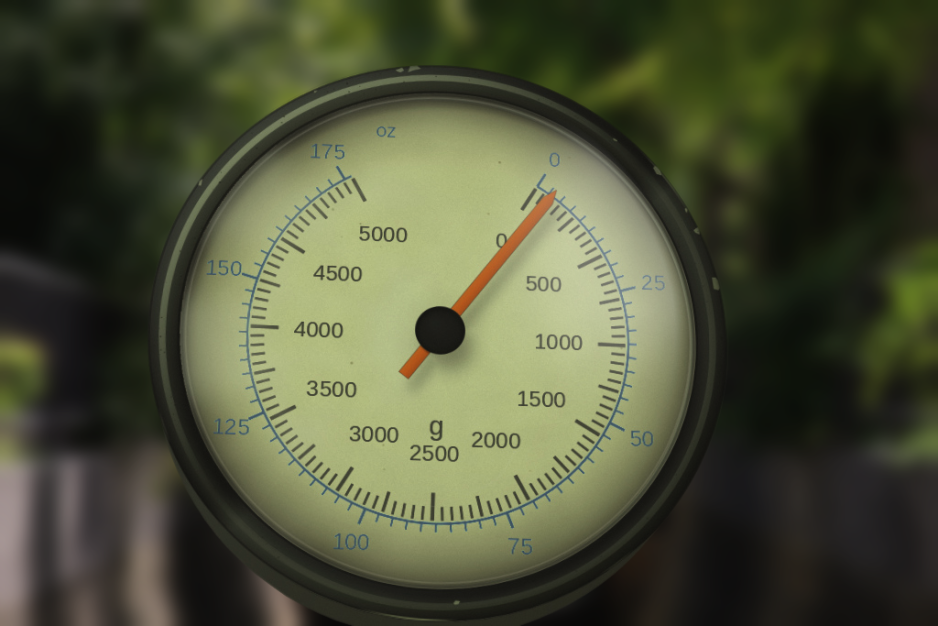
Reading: 100g
